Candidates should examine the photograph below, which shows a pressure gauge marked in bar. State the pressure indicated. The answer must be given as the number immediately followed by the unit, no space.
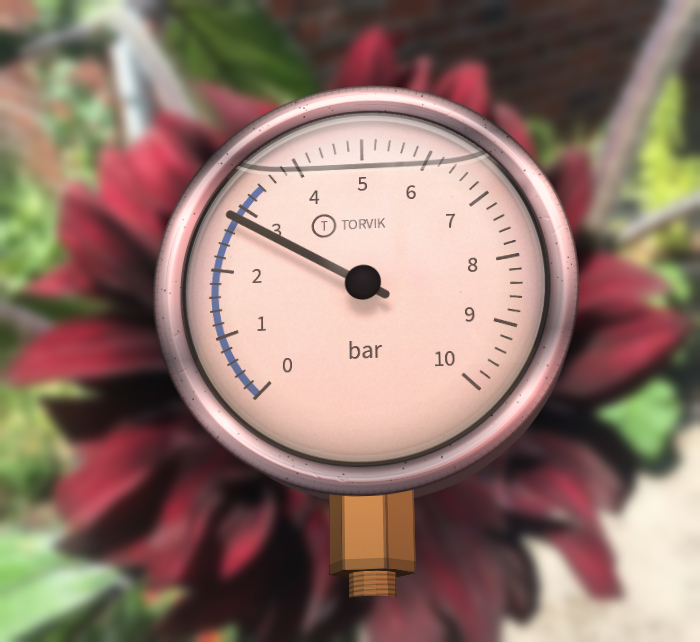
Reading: 2.8bar
